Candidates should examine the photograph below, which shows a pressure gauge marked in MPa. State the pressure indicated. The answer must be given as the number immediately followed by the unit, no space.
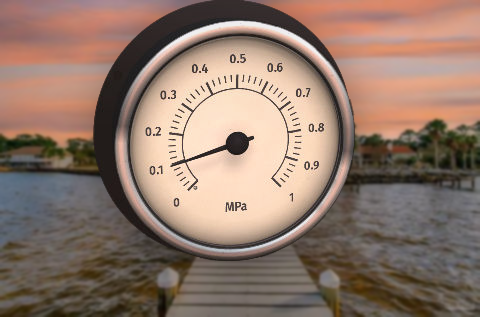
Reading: 0.1MPa
